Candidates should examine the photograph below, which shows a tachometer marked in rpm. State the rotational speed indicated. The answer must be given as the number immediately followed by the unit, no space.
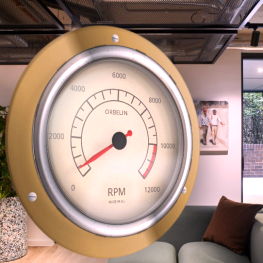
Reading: 500rpm
